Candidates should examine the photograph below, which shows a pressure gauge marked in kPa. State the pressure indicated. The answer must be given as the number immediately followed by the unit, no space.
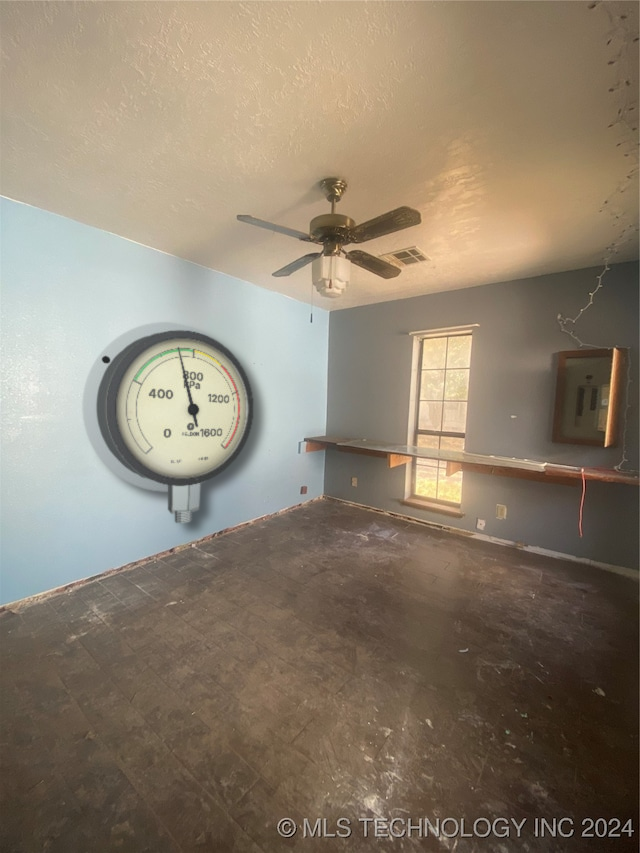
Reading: 700kPa
